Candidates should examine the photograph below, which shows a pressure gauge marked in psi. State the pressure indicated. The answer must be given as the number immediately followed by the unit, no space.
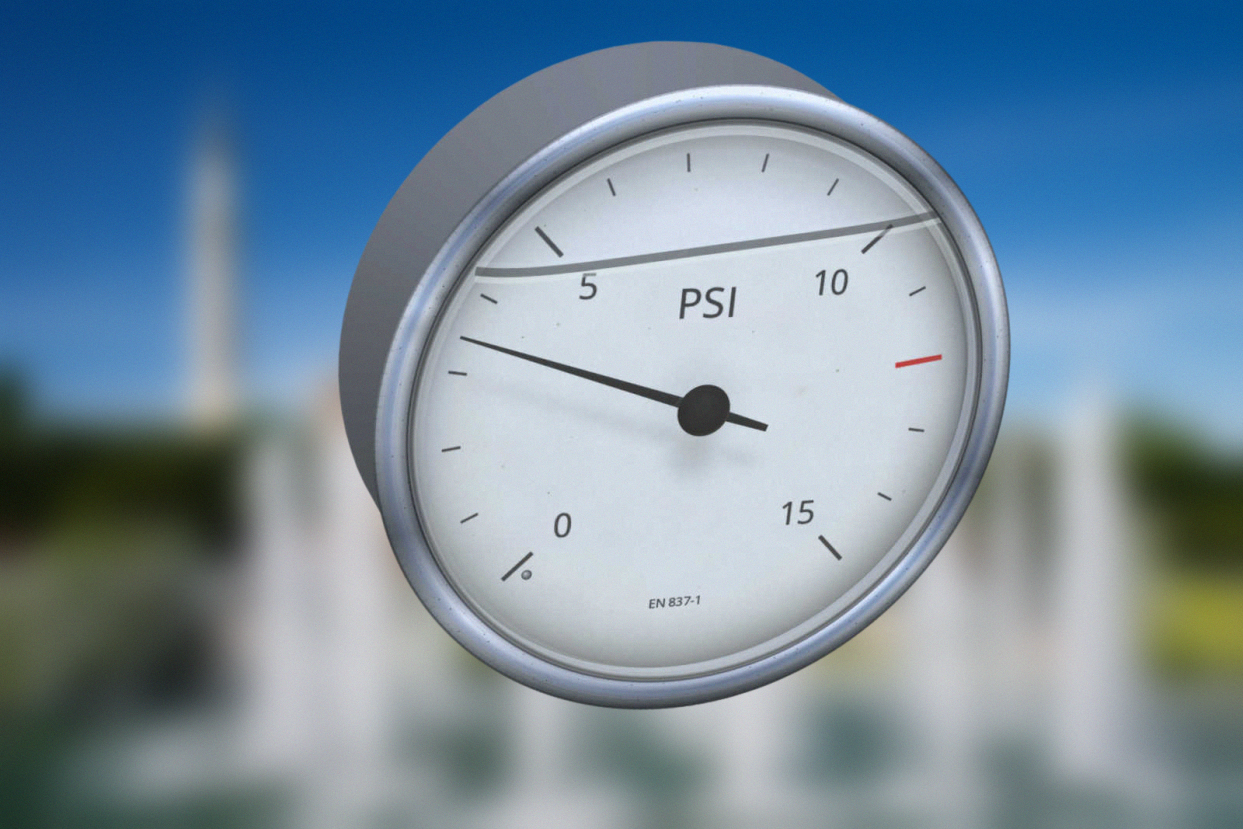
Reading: 3.5psi
